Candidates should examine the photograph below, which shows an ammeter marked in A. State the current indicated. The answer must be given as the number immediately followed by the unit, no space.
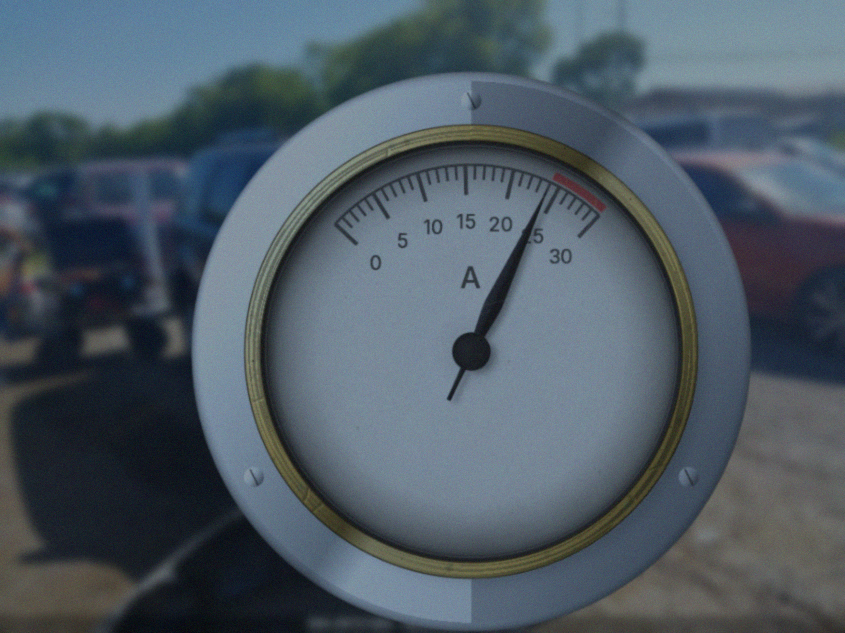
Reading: 24A
